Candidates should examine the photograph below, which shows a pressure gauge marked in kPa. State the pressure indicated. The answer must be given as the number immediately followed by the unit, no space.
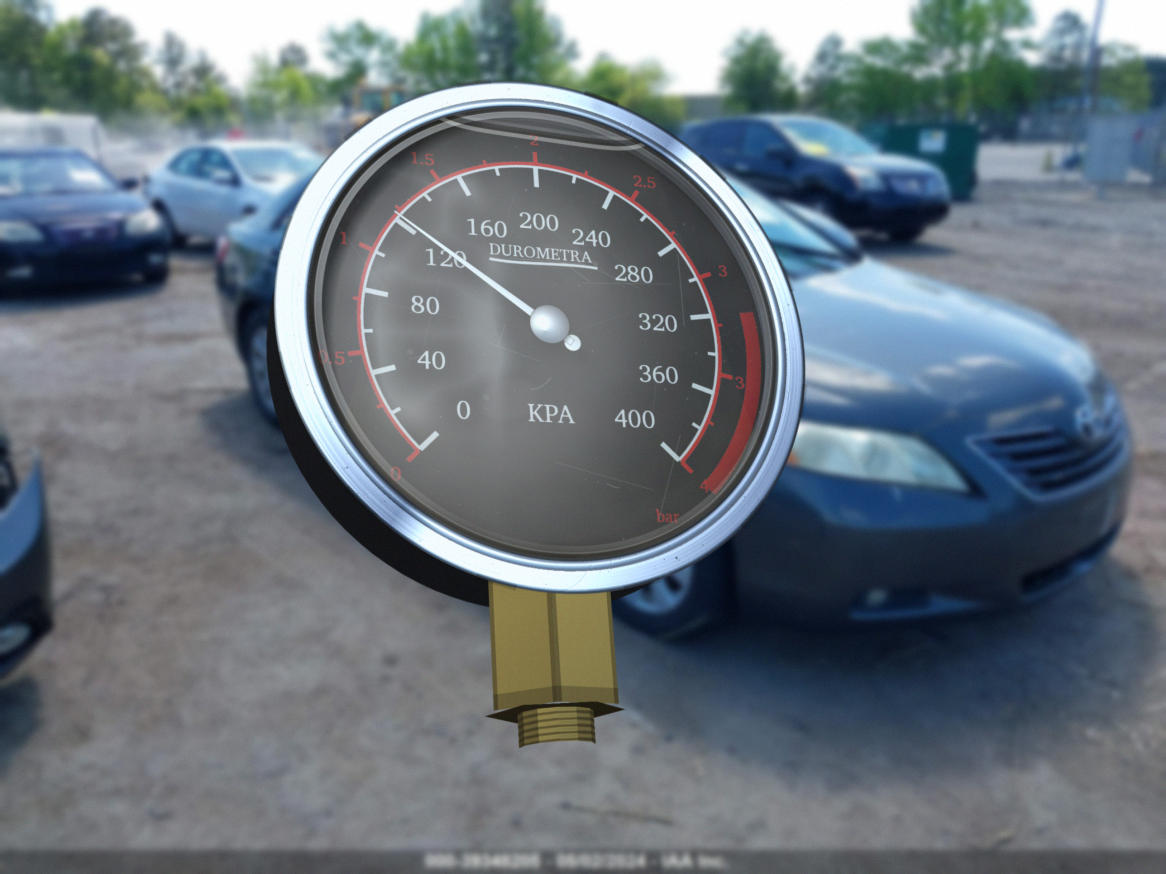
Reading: 120kPa
